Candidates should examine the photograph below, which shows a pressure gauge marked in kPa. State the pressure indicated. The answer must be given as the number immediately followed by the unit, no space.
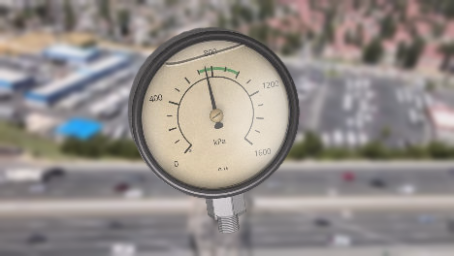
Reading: 750kPa
